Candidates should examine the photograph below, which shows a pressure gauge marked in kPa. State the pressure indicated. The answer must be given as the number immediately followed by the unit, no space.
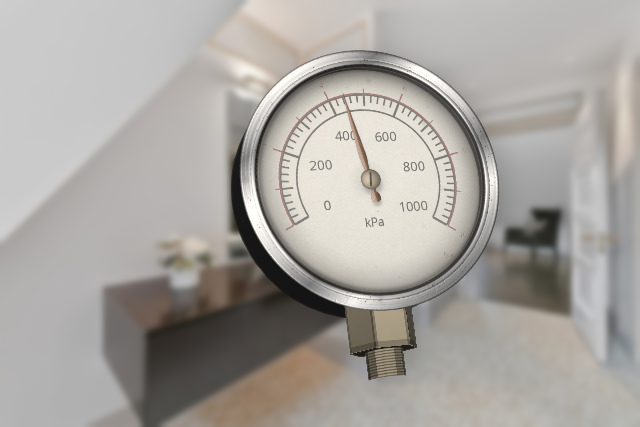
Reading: 440kPa
